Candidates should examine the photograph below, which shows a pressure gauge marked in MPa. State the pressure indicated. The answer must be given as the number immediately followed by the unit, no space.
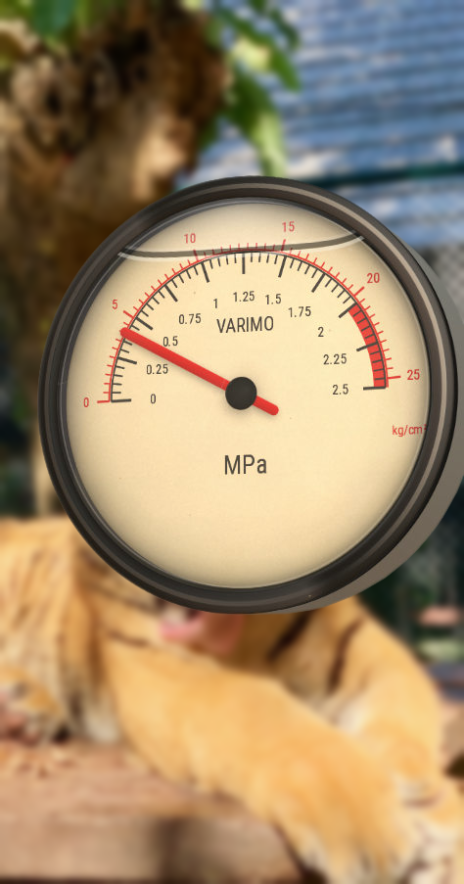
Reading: 0.4MPa
